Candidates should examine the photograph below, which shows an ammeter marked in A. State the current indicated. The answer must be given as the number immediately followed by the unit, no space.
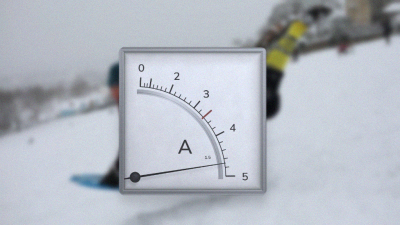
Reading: 4.7A
